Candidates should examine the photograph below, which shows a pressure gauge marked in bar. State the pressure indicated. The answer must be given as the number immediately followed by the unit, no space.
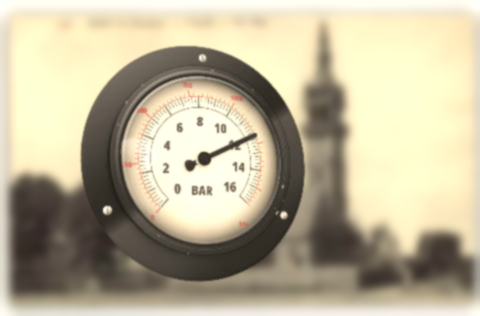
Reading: 12bar
